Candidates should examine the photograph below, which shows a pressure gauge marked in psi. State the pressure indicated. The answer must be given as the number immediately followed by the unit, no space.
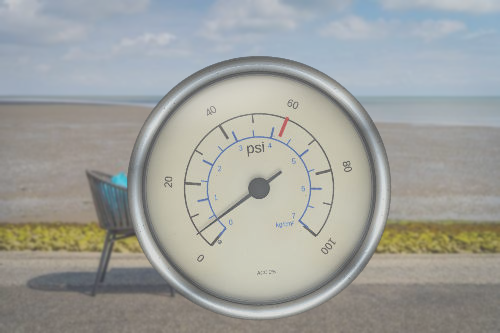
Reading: 5psi
